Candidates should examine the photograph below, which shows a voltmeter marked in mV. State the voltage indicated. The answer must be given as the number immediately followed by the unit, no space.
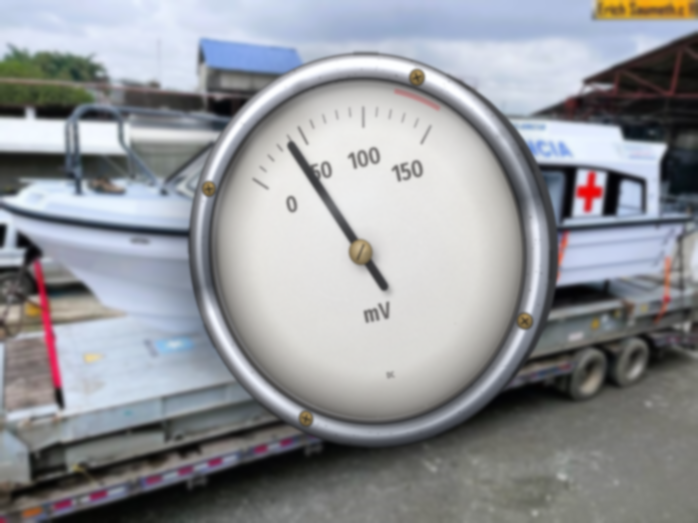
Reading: 40mV
